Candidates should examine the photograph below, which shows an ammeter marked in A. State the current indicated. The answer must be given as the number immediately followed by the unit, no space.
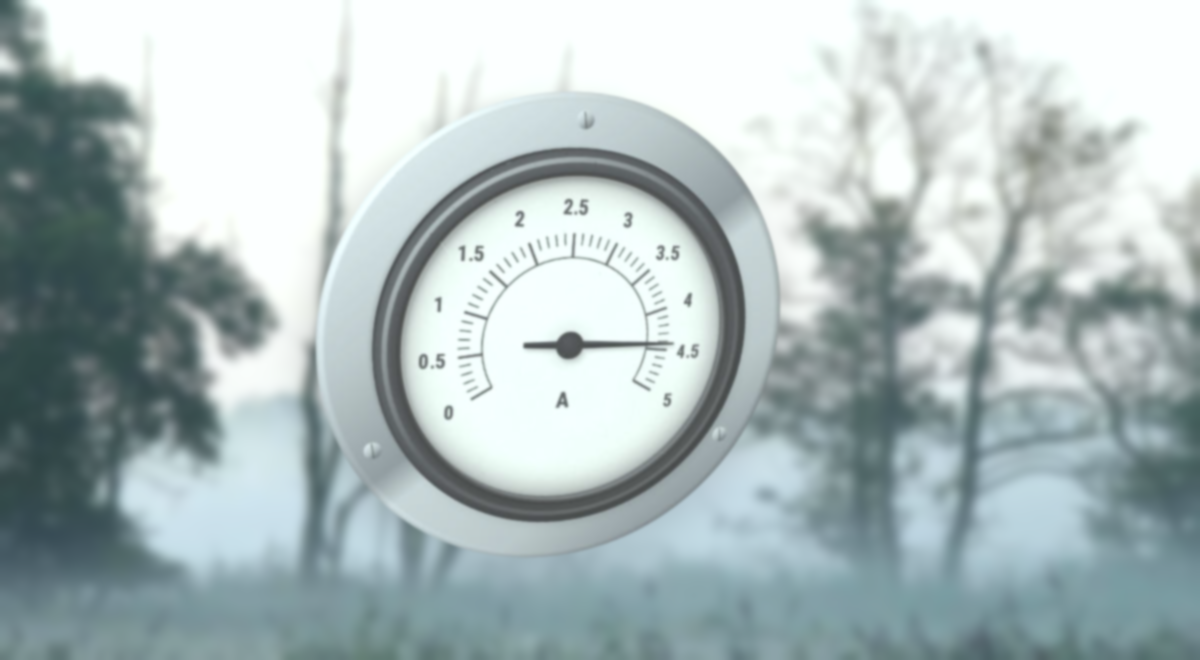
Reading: 4.4A
